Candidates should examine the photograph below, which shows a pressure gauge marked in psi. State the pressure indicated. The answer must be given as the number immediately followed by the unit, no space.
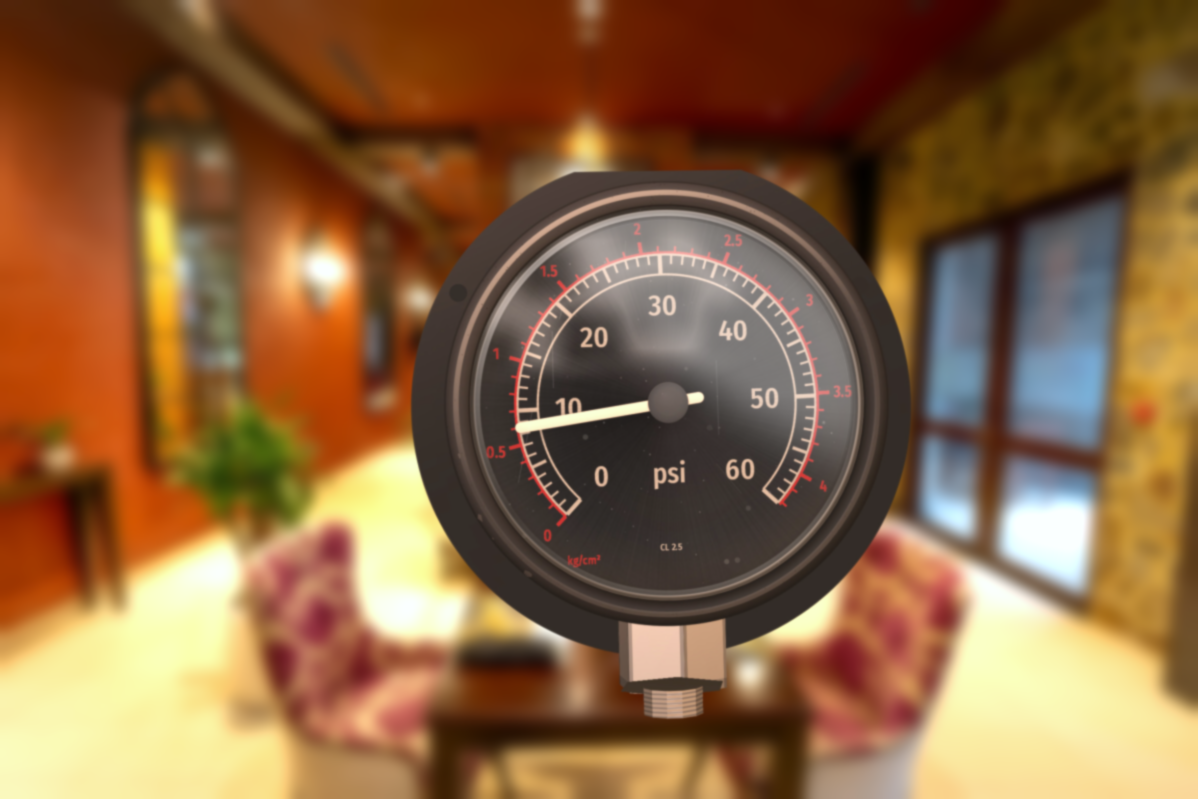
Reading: 8.5psi
